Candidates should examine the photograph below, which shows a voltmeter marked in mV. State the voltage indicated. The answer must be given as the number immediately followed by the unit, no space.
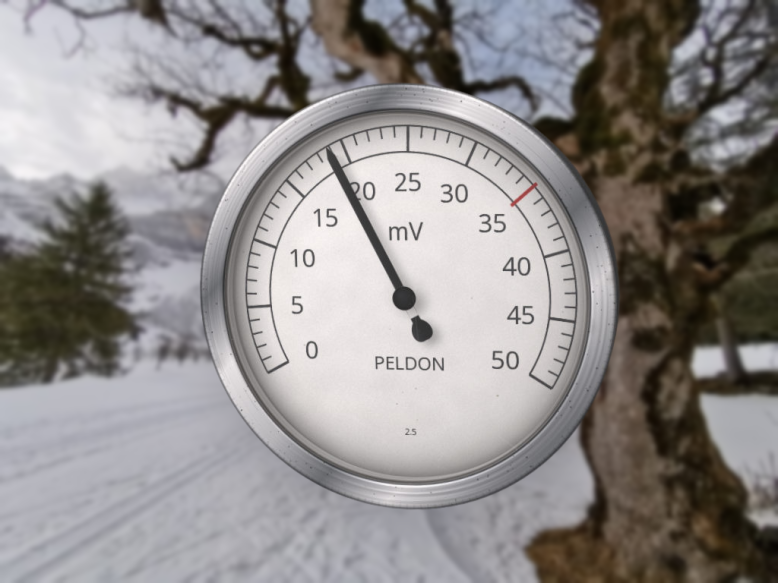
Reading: 19mV
